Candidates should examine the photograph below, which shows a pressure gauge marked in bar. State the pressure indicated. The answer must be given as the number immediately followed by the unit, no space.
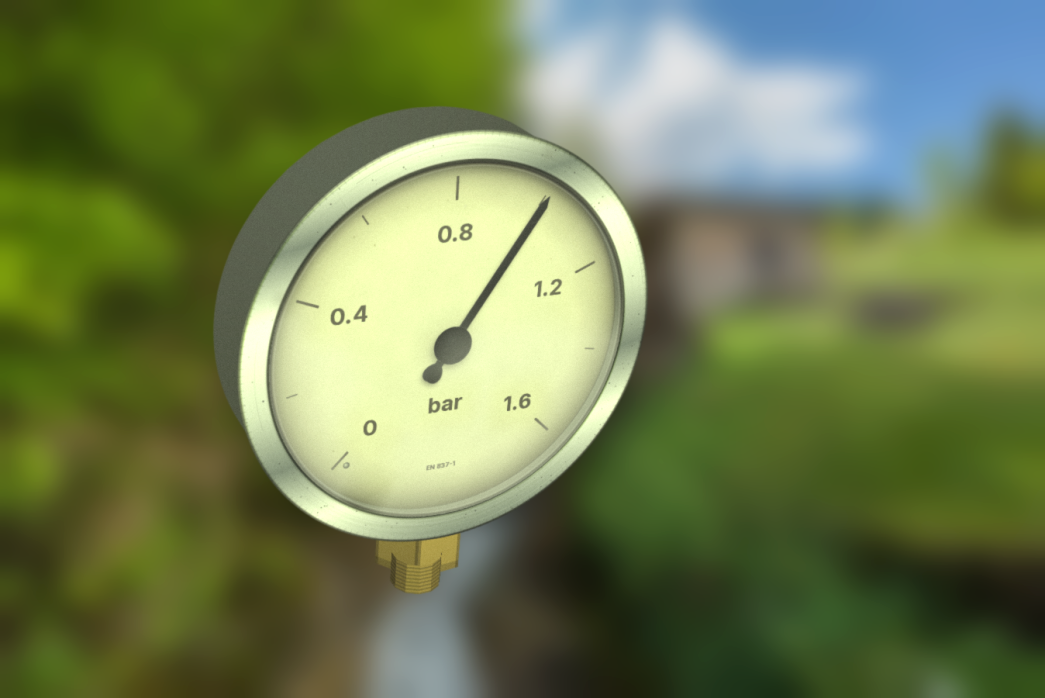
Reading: 1bar
